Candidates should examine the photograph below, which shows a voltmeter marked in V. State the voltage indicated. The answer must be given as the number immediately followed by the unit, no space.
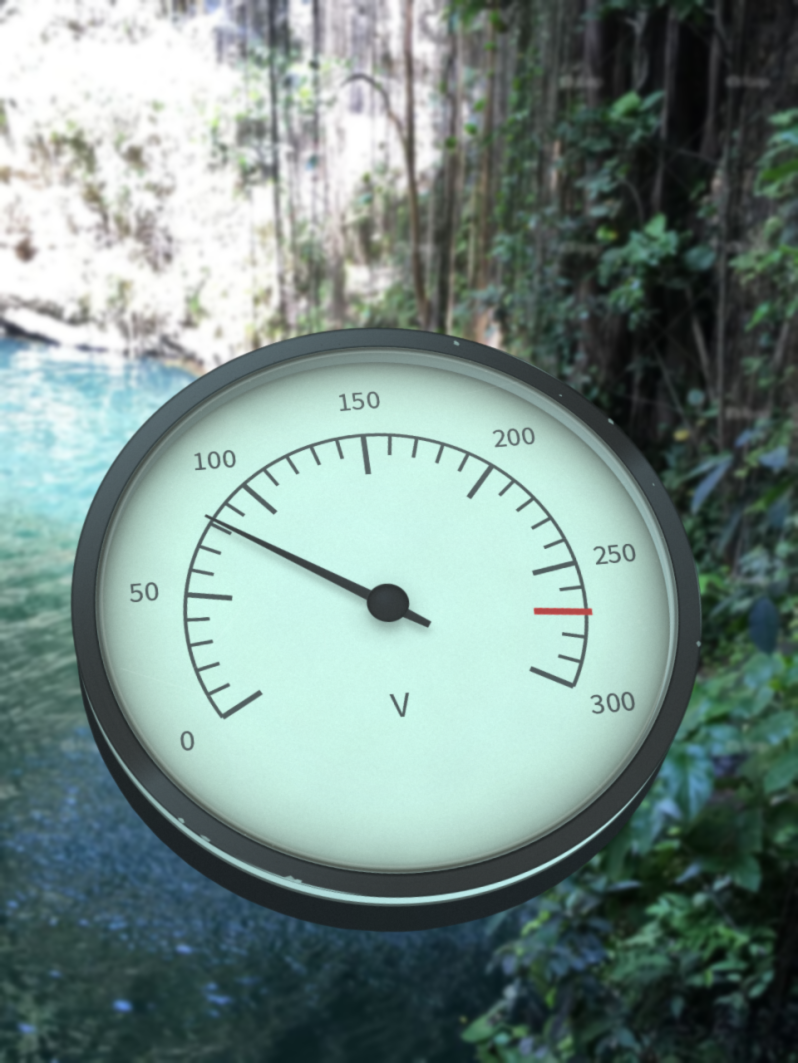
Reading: 80V
